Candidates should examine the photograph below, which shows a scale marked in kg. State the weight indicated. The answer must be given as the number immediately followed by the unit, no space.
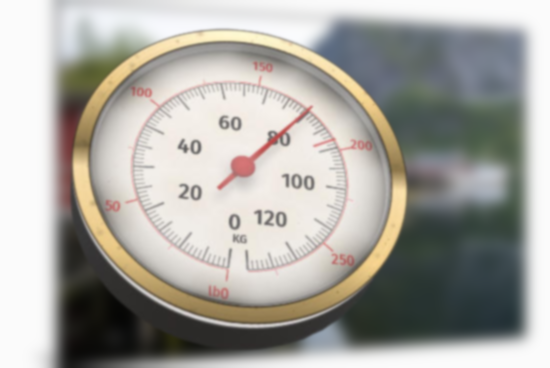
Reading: 80kg
